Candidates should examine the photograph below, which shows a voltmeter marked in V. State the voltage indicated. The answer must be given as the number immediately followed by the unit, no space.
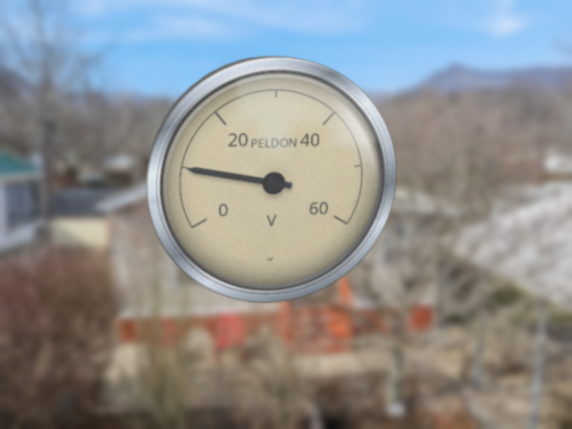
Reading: 10V
